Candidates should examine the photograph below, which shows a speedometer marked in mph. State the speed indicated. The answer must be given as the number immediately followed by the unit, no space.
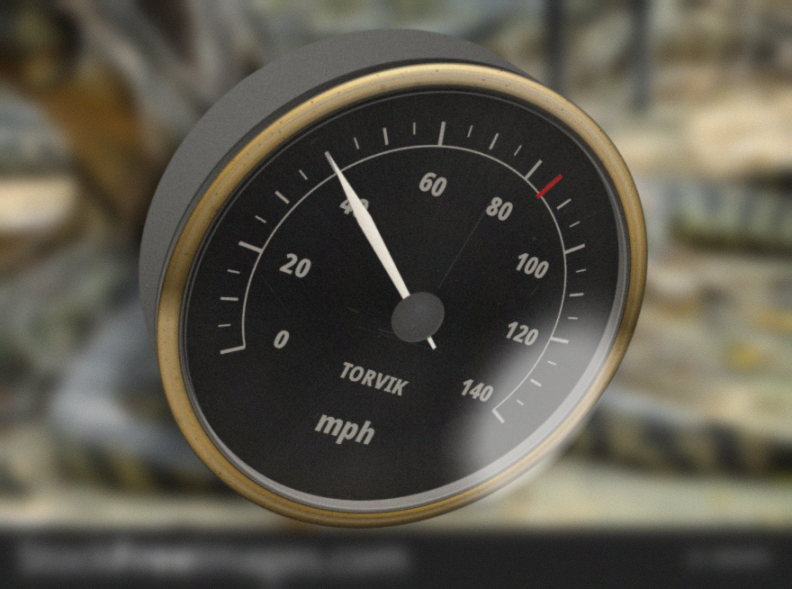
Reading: 40mph
